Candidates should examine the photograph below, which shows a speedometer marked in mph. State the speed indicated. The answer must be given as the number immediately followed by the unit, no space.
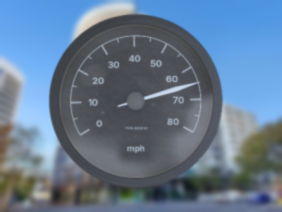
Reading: 65mph
